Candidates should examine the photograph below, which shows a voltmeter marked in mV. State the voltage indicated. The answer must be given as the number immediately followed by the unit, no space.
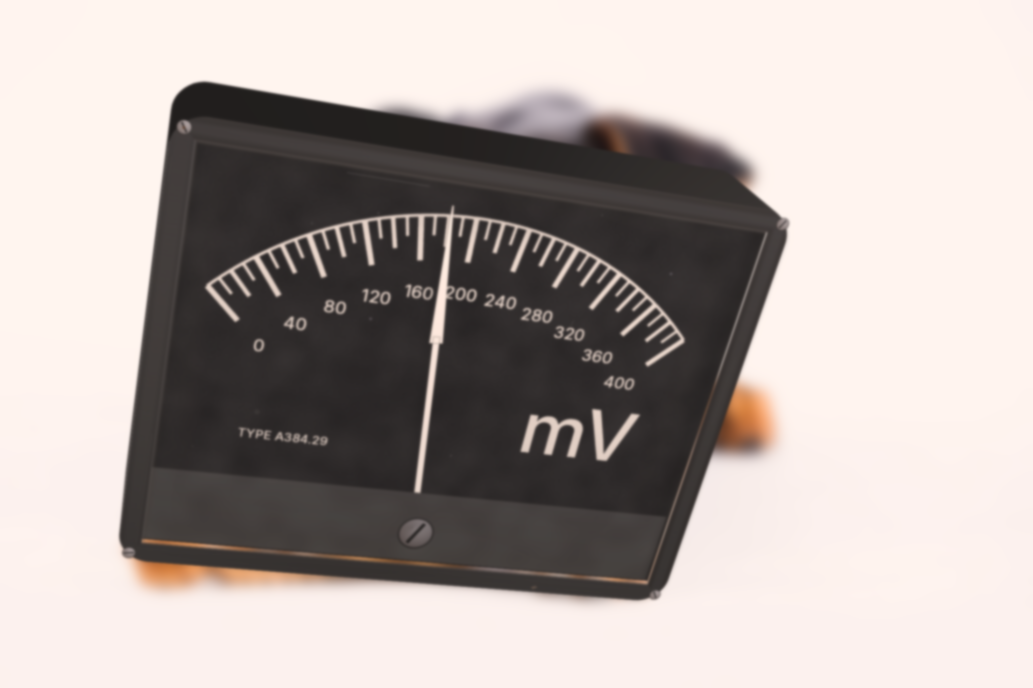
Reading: 180mV
